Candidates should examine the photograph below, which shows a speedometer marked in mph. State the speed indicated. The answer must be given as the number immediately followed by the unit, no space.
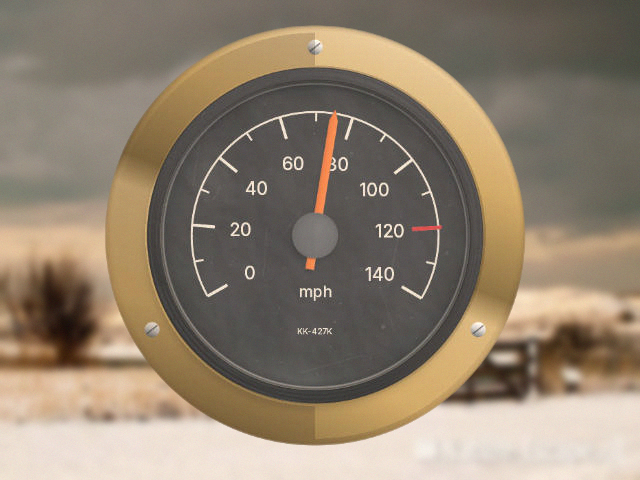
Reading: 75mph
